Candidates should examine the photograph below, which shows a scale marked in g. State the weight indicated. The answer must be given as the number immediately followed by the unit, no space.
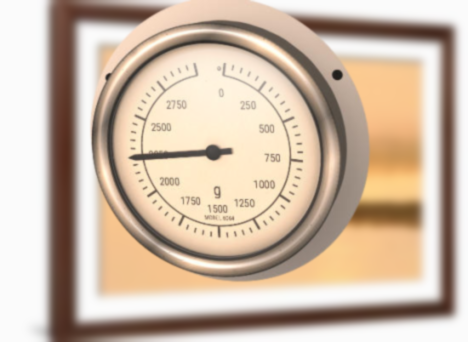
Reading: 2250g
